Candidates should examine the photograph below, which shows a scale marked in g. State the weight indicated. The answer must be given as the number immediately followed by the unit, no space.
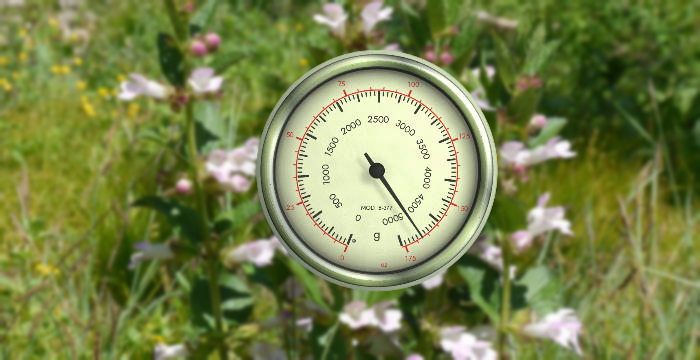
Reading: 4750g
